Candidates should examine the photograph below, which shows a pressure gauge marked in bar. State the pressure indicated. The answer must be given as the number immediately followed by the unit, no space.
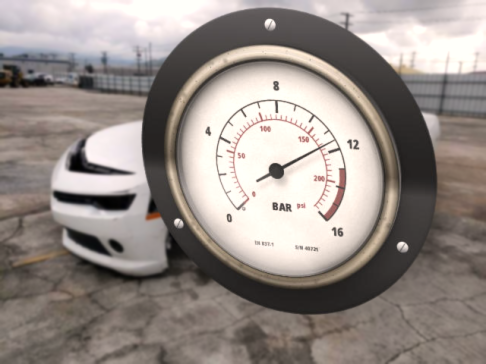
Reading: 11.5bar
